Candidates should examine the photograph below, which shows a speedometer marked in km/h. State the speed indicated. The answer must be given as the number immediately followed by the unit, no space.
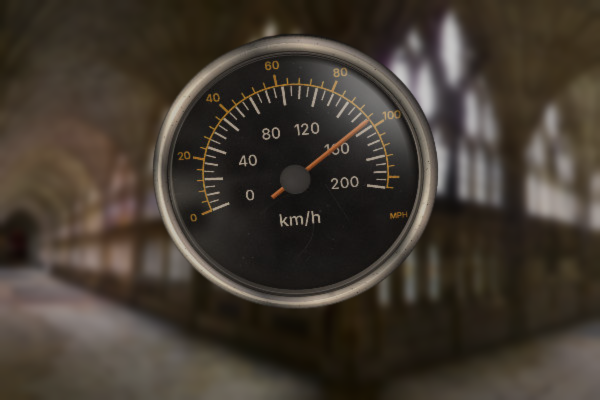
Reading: 155km/h
